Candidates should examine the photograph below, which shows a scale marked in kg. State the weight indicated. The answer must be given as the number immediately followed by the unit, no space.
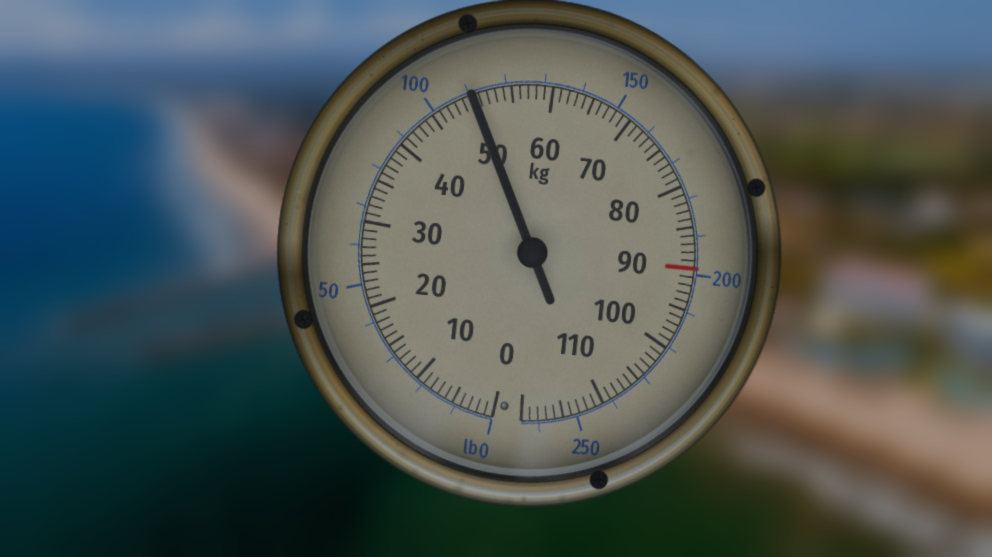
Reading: 50kg
